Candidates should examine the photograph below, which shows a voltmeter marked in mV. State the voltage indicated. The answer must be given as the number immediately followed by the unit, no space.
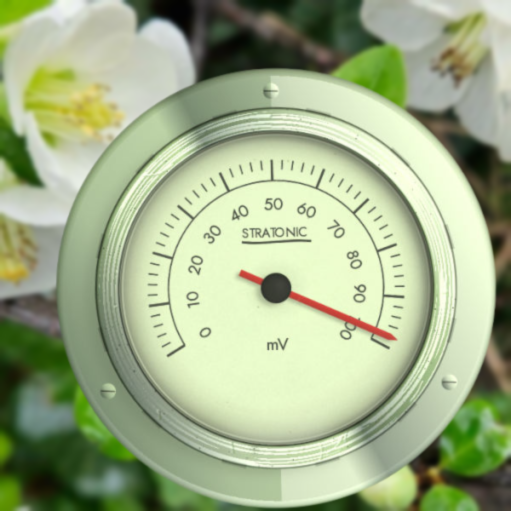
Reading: 98mV
